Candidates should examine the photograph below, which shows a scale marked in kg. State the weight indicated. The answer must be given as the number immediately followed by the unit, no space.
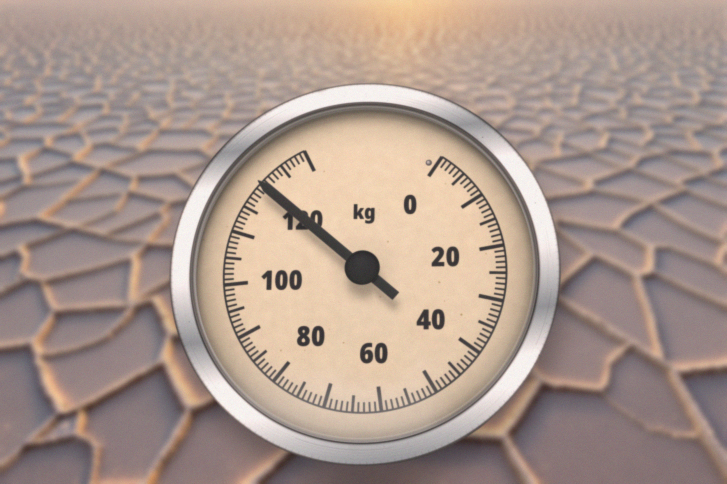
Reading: 120kg
